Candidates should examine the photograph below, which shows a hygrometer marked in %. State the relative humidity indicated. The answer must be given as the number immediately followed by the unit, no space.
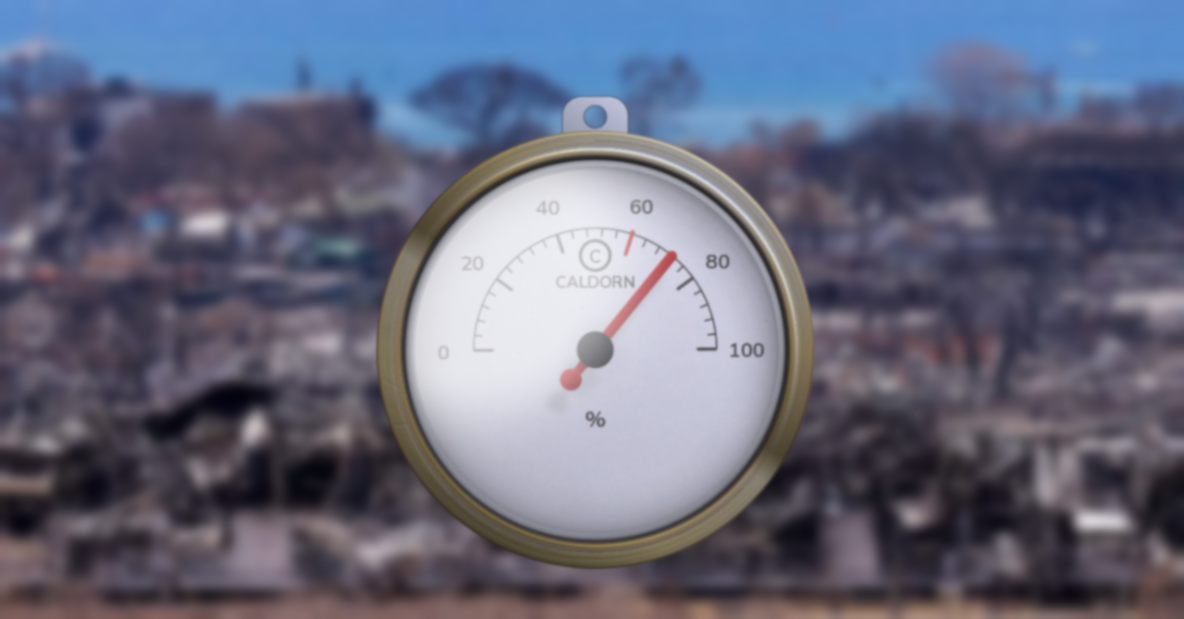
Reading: 72%
